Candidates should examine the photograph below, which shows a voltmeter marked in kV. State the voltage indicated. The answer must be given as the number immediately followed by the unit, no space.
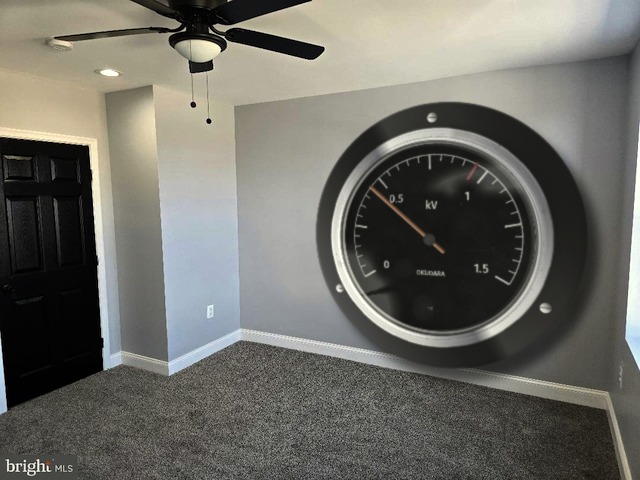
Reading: 0.45kV
